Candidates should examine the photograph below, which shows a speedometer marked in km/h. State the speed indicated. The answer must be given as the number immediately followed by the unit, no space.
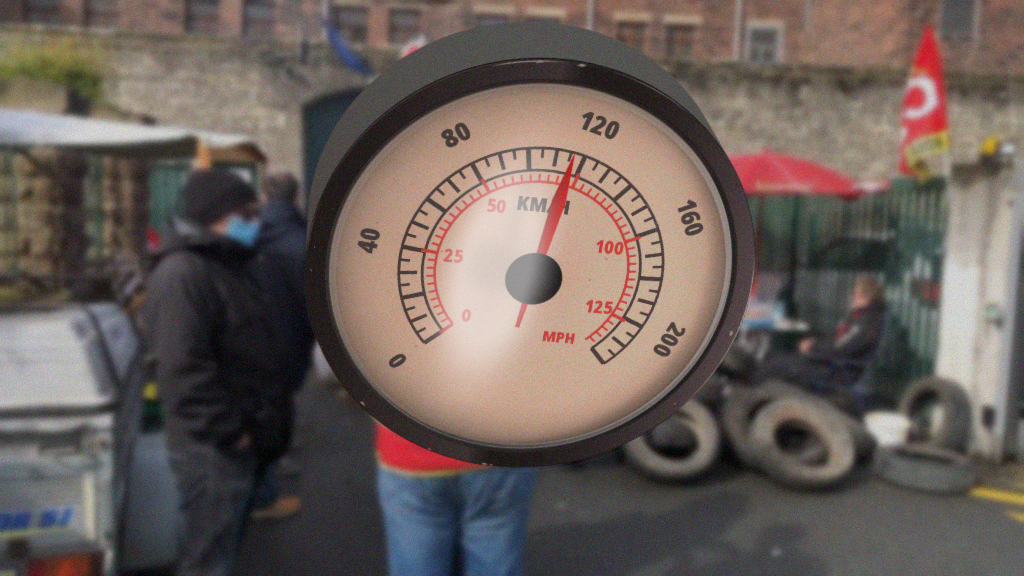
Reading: 115km/h
